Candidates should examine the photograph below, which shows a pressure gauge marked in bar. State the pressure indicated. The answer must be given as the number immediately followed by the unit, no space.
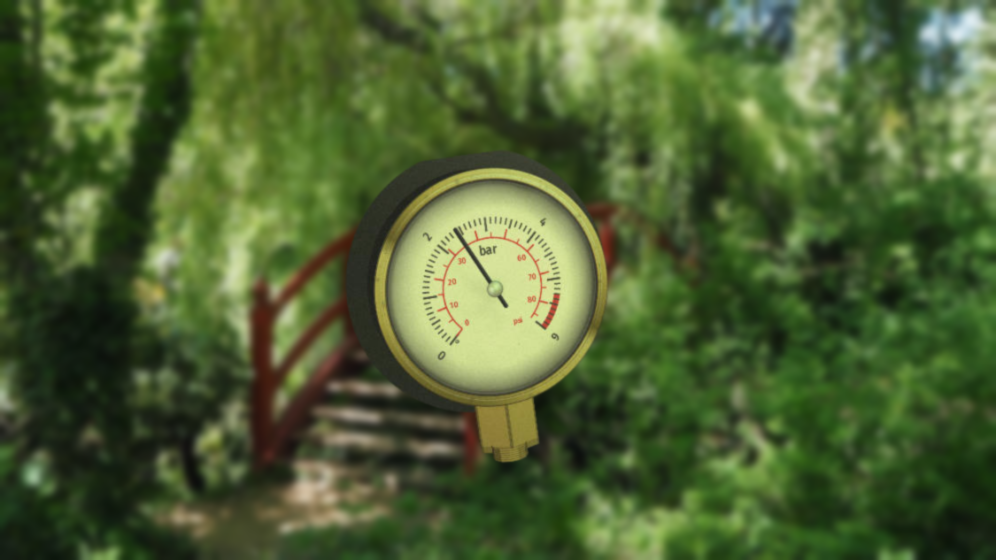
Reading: 2.4bar
